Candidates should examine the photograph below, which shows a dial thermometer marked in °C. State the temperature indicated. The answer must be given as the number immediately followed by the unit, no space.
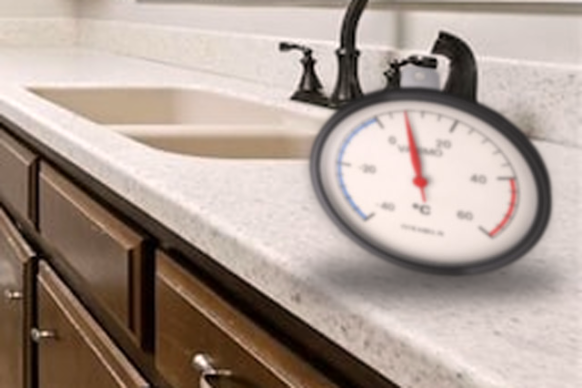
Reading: 8°C
